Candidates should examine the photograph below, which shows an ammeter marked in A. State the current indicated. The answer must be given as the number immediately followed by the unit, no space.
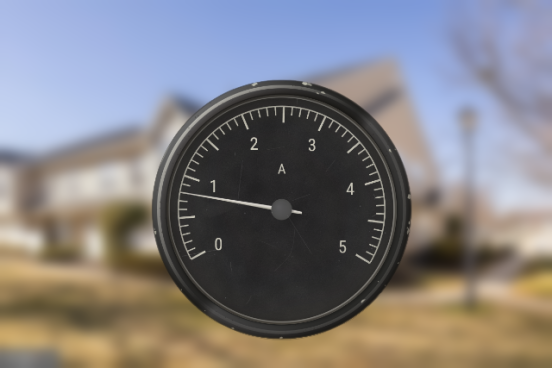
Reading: 0.8A
